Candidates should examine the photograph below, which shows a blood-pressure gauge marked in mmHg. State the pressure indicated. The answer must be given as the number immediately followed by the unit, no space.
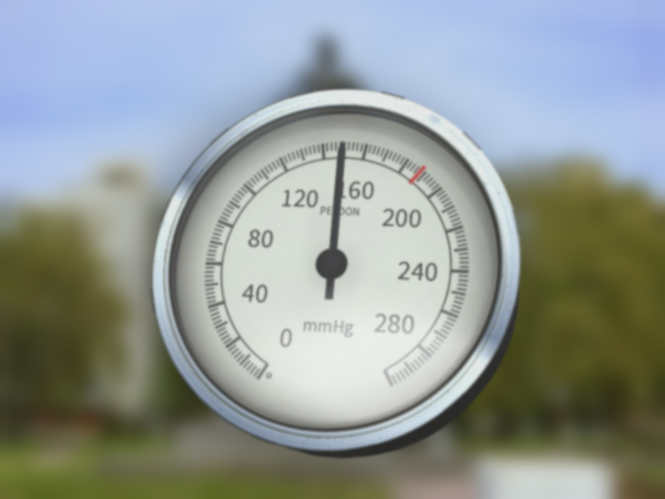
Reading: 150mmHg
